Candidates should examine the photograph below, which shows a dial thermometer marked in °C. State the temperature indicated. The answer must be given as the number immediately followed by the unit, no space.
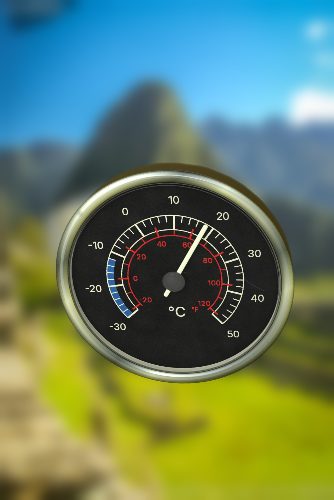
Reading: 18°C
